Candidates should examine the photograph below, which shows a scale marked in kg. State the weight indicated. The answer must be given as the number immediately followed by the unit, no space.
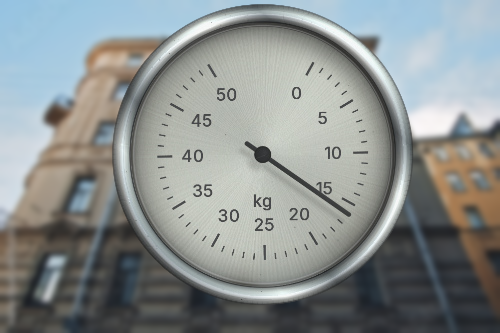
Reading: 16kg
